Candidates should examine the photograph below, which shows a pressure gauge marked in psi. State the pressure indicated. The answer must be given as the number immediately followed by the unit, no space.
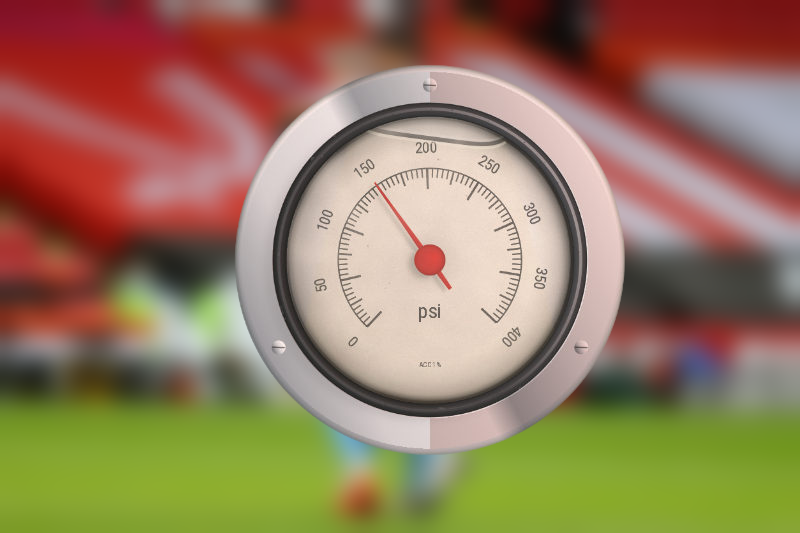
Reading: 150psi
